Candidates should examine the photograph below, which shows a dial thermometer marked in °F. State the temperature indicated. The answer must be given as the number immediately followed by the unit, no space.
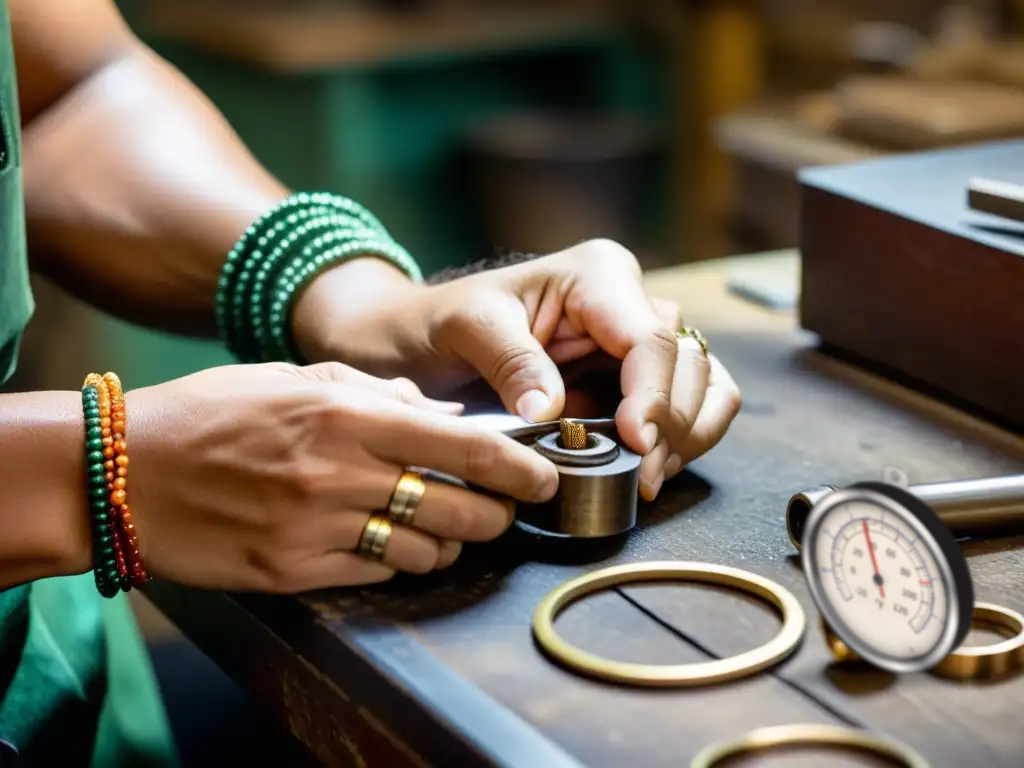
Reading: 40°F
